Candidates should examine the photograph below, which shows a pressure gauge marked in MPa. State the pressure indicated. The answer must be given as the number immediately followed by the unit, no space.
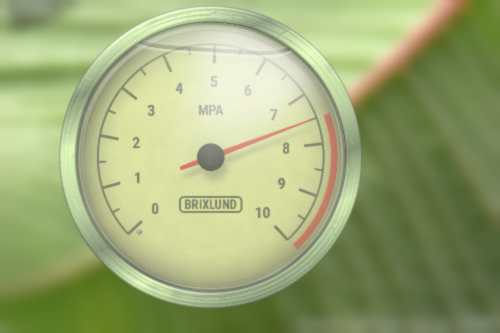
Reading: 7.5MPa
